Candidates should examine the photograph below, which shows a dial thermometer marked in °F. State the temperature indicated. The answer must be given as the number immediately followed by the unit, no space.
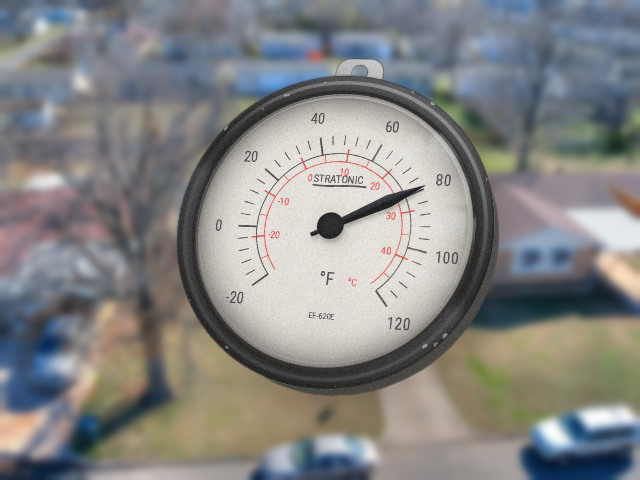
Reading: 80°F
